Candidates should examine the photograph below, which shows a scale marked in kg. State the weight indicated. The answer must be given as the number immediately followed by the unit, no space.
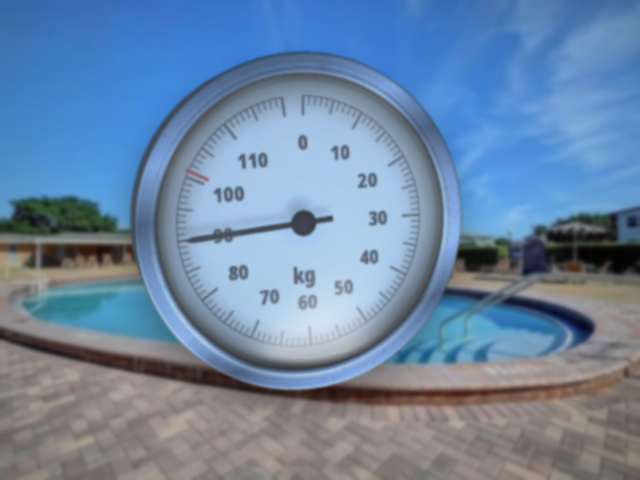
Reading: 90kg
